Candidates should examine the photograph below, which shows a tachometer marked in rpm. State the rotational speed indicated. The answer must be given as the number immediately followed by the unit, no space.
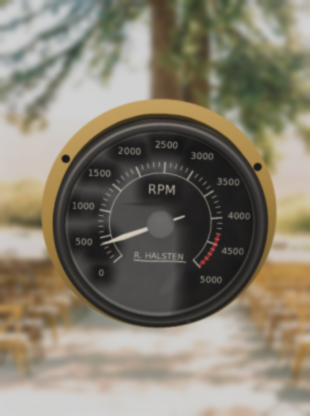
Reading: 400rpm
